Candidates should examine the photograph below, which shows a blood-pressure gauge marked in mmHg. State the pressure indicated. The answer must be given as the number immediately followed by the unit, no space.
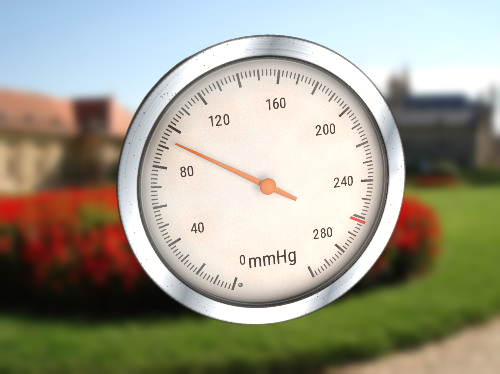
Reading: 94mmHg
